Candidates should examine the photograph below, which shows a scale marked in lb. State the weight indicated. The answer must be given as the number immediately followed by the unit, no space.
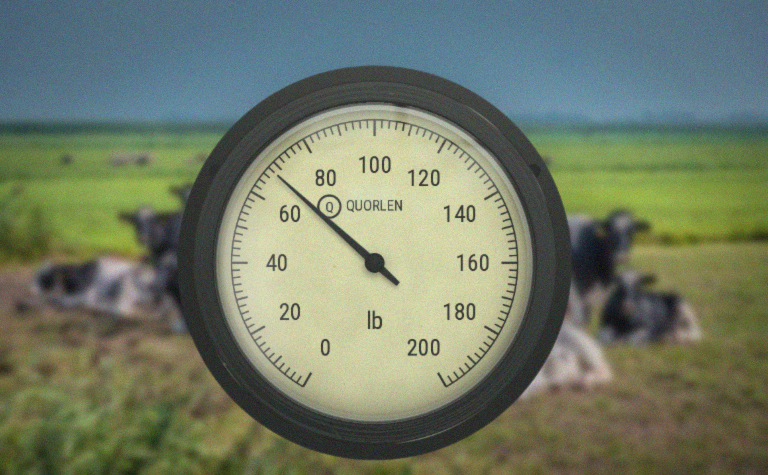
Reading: 68lb
